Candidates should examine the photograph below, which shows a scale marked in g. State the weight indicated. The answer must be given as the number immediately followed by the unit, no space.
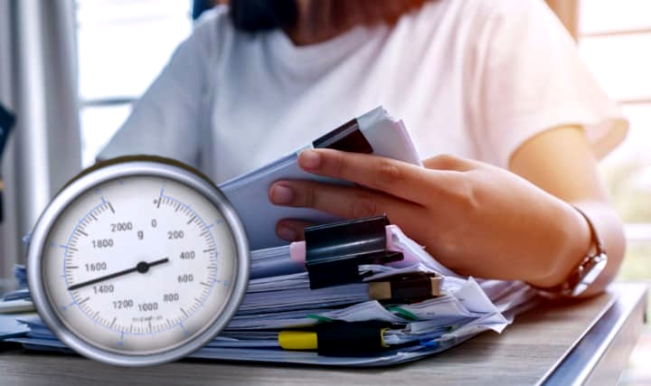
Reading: 1500g
